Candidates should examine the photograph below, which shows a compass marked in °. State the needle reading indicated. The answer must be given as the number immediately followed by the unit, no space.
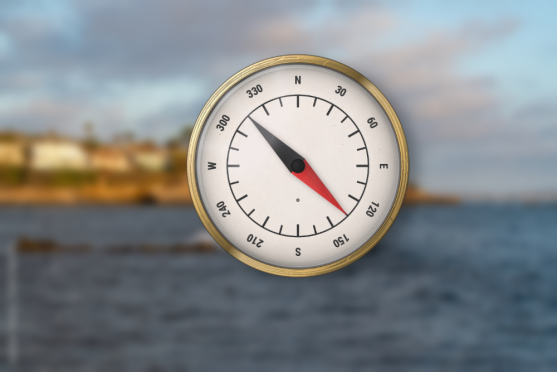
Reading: 135°
